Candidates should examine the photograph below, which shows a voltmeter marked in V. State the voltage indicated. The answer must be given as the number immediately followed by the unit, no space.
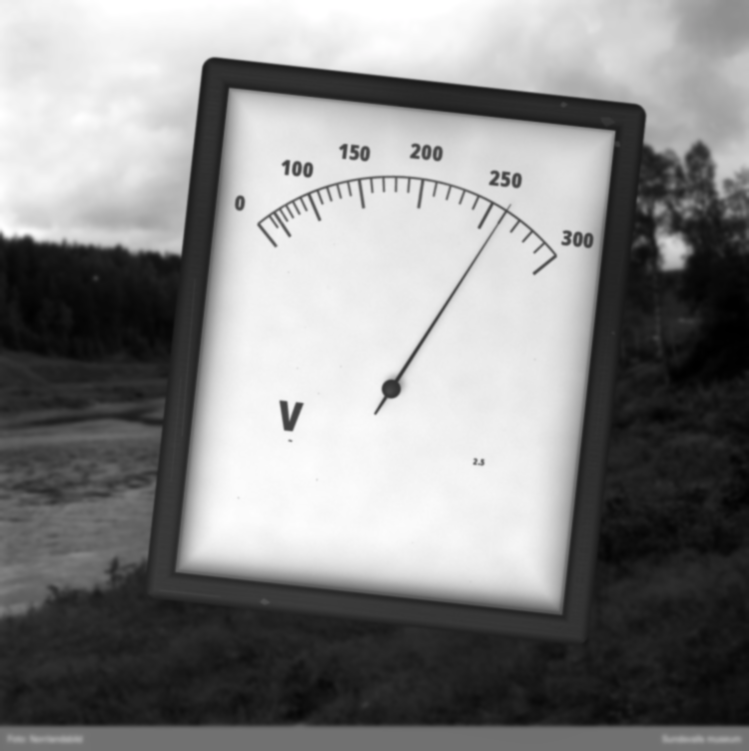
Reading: 260V
